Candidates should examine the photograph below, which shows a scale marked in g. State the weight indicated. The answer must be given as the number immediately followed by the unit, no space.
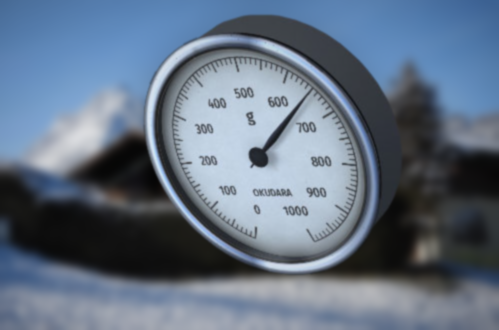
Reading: 650g
